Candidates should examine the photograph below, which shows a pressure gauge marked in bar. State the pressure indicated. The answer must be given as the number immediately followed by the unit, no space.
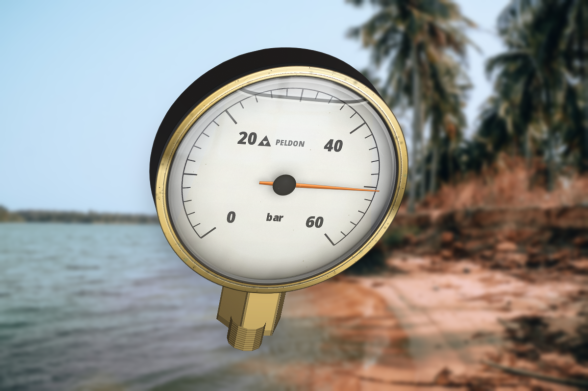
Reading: 50bar
